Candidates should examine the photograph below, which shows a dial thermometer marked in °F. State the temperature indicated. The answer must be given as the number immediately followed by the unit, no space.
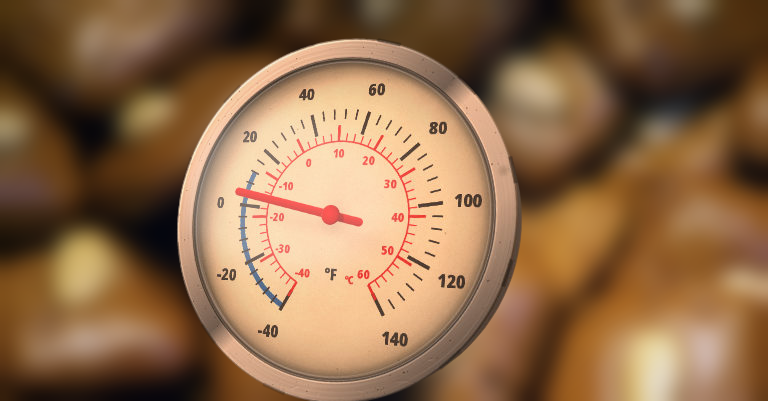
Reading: 4°F
